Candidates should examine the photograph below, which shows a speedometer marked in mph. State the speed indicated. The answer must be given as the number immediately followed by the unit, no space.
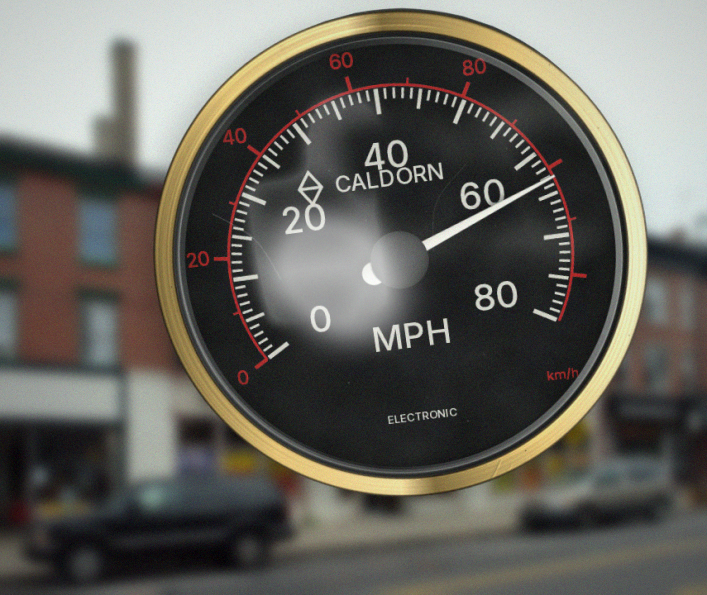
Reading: 63mph
